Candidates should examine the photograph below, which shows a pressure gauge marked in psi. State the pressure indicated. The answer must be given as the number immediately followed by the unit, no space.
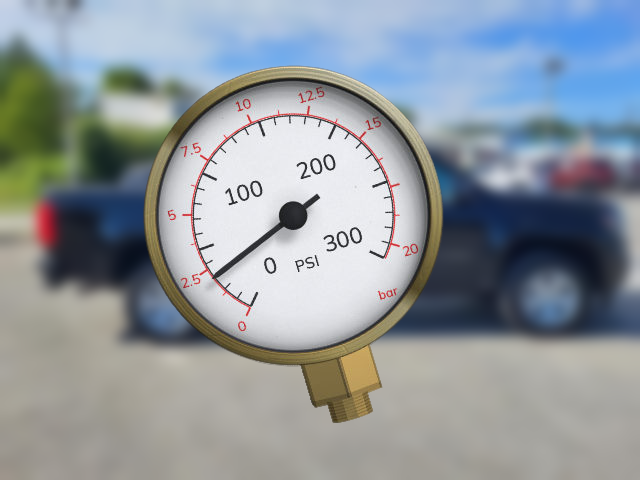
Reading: 30psi
